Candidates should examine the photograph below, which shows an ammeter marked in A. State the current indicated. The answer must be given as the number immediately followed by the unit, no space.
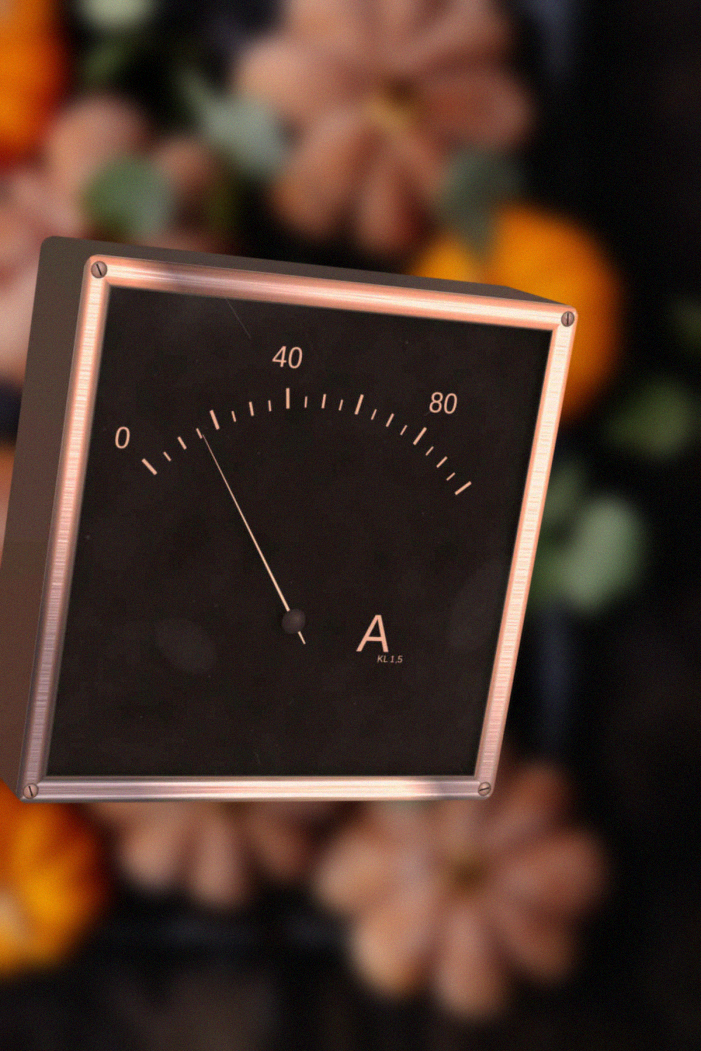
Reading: 15A
